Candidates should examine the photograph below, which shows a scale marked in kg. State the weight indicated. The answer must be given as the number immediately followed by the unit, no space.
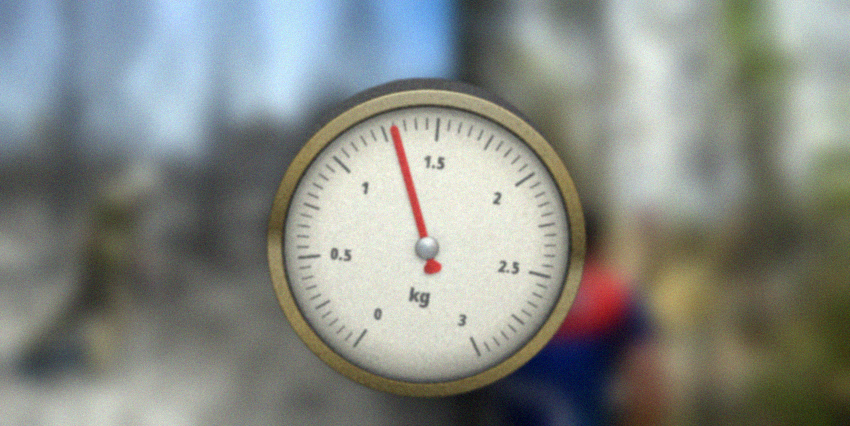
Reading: 1.3kg
